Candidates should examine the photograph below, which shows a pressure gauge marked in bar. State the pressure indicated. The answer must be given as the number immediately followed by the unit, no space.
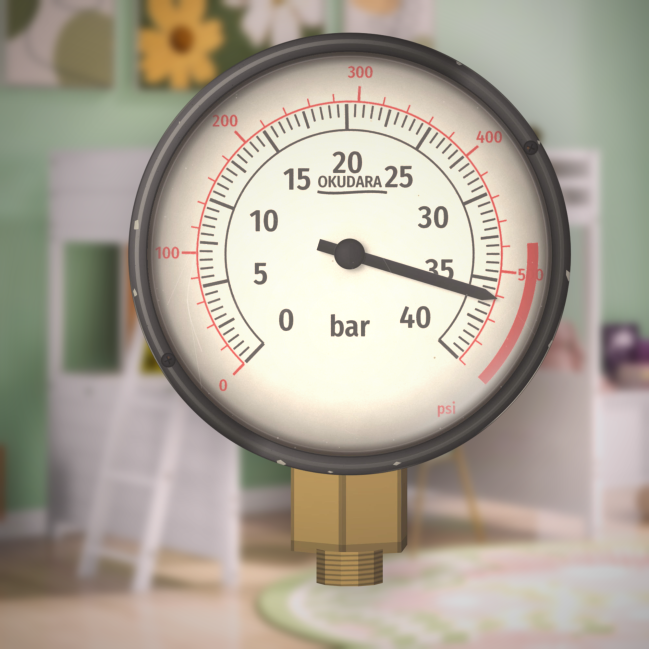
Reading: 36bar
